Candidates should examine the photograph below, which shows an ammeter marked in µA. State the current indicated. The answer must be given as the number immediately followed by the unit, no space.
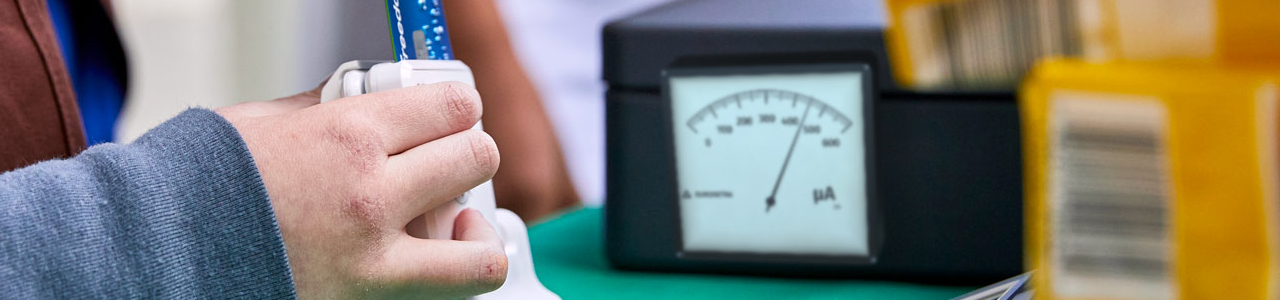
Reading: 450µA
